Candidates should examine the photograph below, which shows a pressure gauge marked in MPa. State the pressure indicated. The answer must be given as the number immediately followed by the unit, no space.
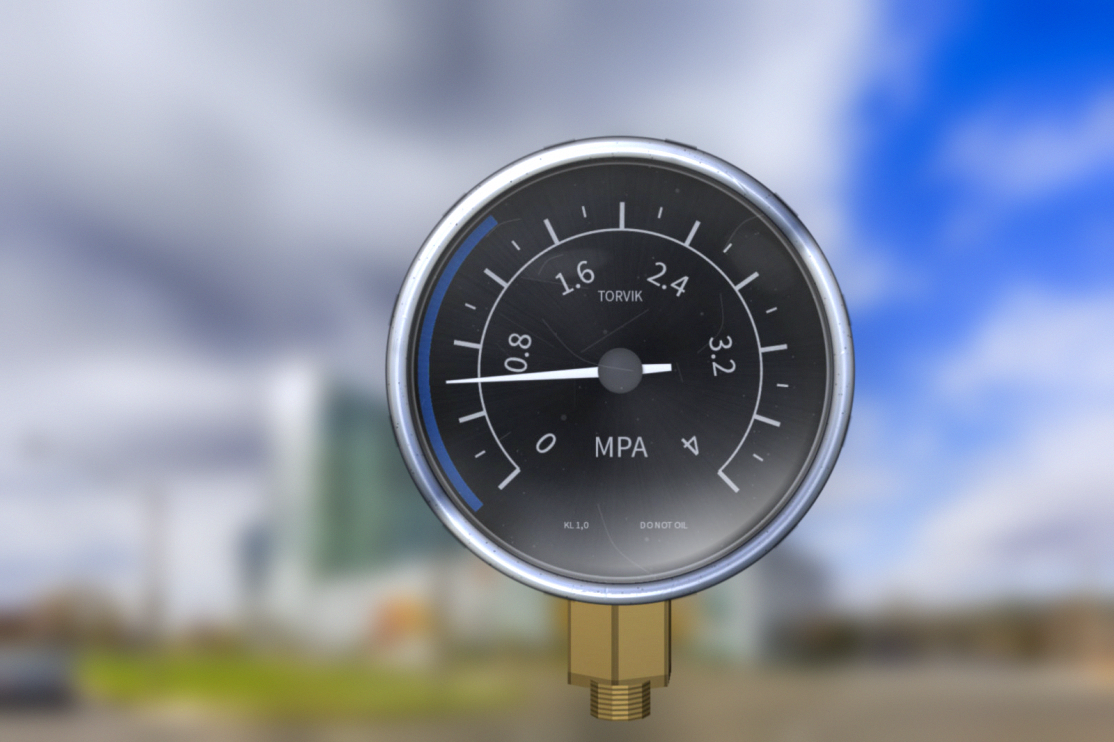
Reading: 0.6MPa
